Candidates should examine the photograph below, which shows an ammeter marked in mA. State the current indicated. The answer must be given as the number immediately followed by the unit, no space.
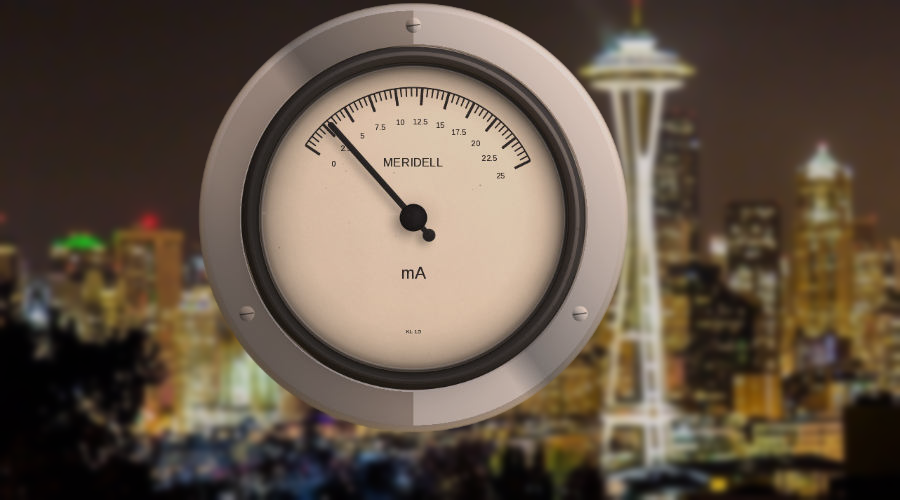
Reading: 3mA
